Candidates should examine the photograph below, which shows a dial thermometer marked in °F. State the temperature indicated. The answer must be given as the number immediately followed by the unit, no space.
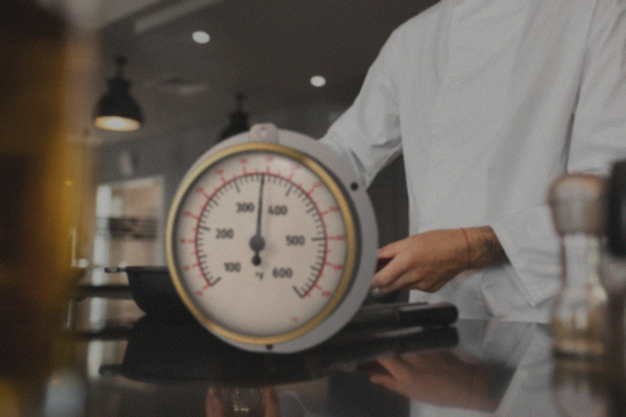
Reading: 350°F
